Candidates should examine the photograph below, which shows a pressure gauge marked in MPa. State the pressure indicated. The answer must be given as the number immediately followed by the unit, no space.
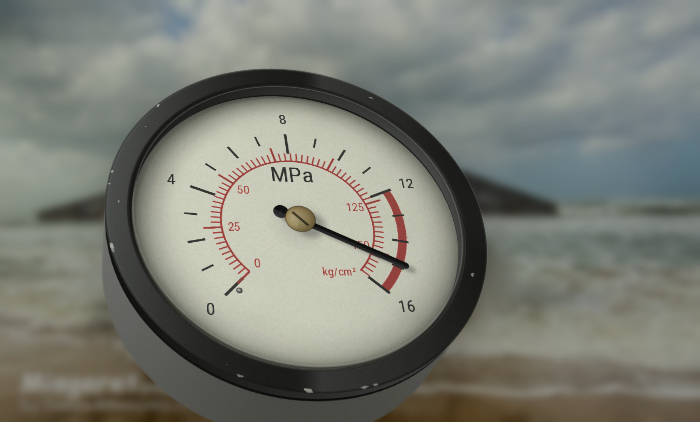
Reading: 15MPa
